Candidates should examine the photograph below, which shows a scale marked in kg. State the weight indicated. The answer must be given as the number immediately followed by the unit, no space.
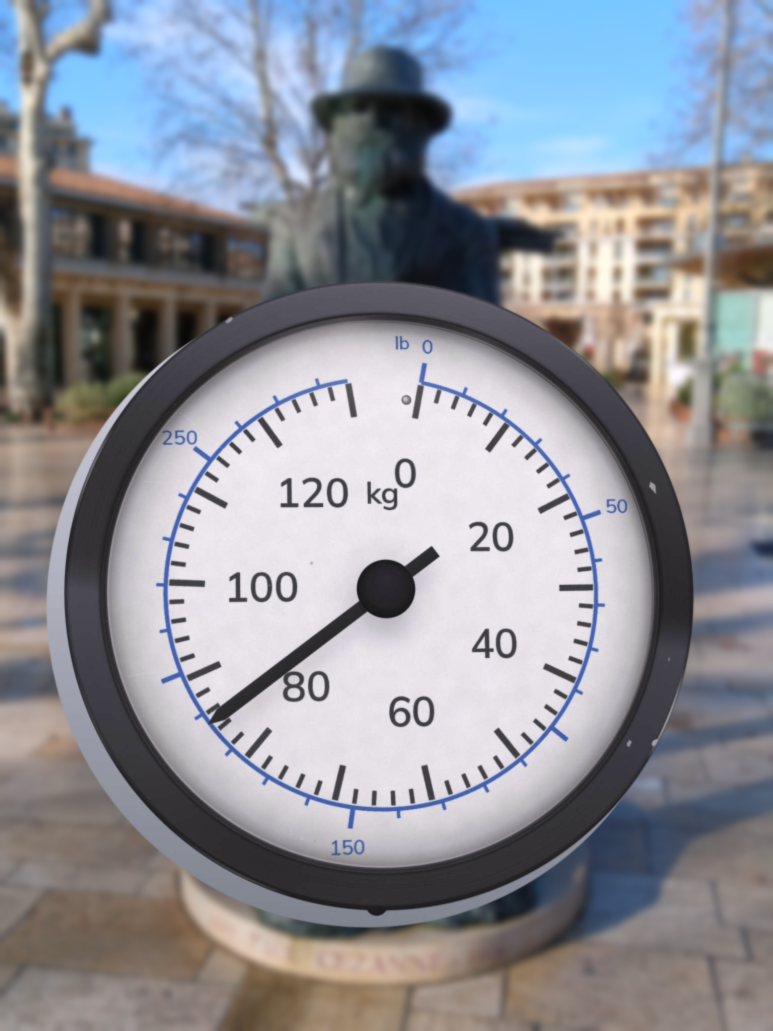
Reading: 85kg
